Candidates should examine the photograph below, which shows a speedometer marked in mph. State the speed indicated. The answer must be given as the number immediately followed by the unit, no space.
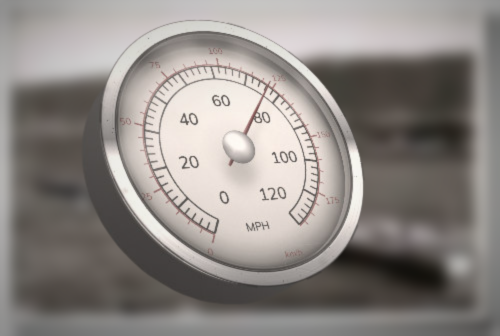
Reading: 76mph
